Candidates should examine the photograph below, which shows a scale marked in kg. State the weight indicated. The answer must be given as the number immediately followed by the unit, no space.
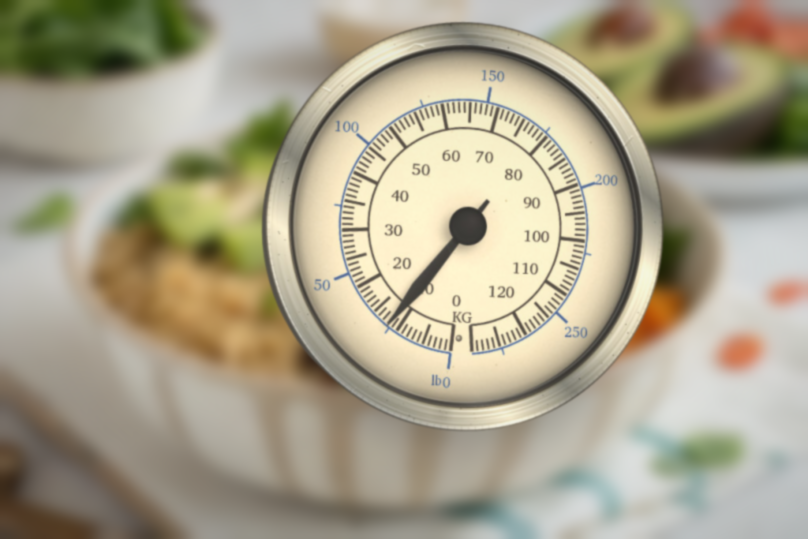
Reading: 12kg
